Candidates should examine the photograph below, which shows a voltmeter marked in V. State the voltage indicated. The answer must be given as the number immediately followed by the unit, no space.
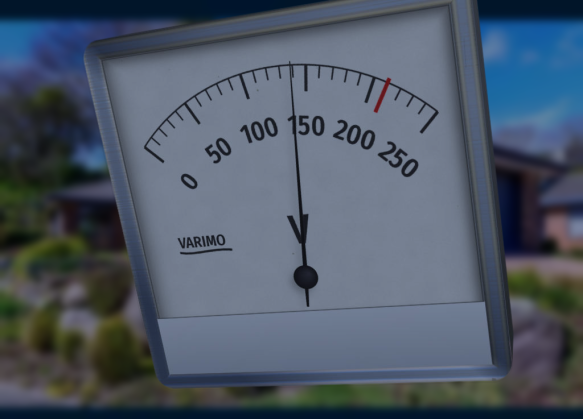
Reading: 140V
